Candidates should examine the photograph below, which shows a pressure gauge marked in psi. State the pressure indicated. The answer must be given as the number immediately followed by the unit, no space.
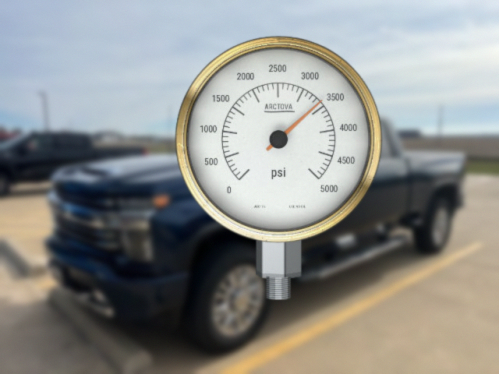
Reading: 3400psi
